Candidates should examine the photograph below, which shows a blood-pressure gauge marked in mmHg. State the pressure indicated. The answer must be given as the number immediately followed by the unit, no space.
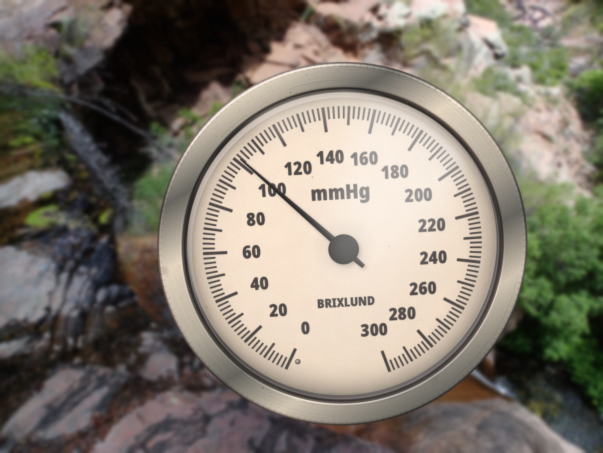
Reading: 102mmHg
